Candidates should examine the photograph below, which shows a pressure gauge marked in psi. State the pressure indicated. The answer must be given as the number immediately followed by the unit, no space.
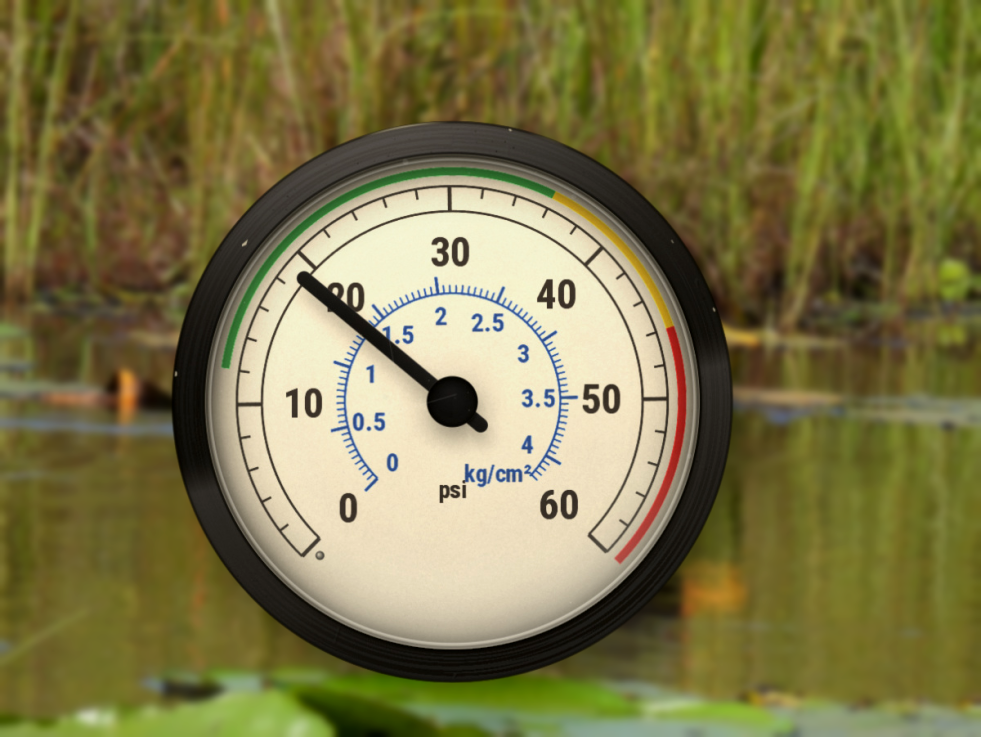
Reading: 19psi
